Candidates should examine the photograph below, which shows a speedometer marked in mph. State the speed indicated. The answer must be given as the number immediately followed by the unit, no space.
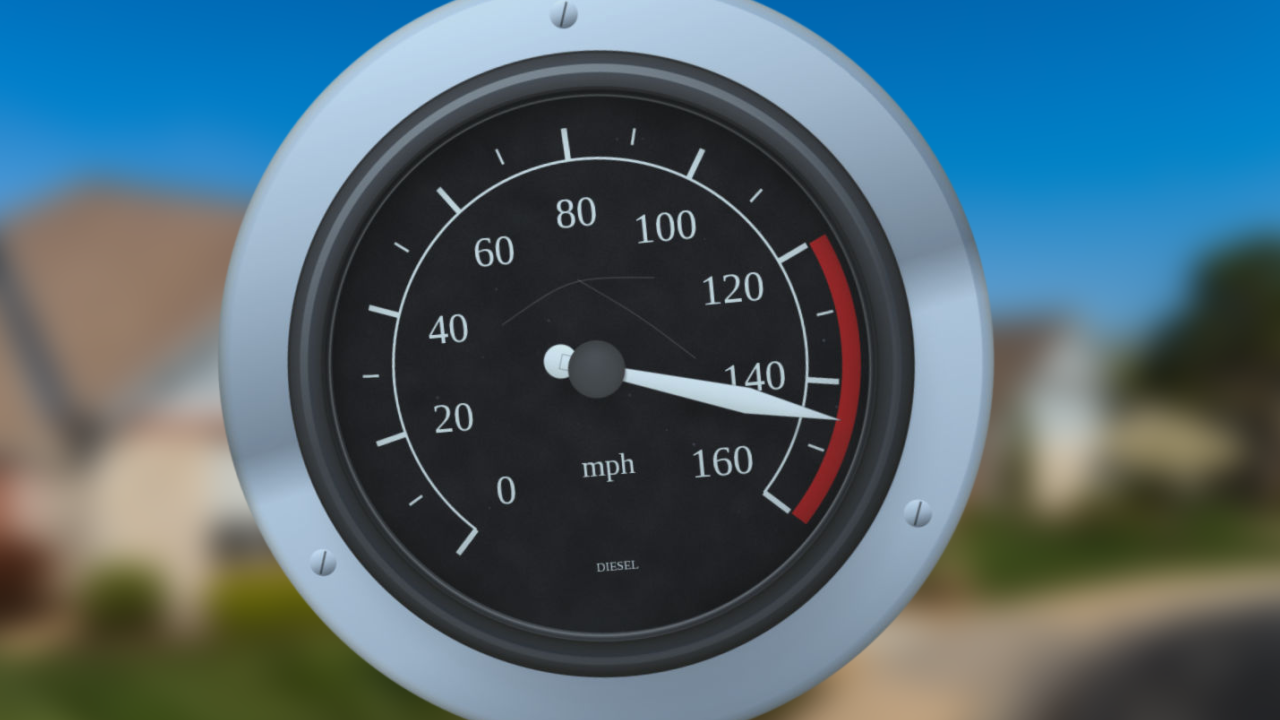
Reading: 145mph
